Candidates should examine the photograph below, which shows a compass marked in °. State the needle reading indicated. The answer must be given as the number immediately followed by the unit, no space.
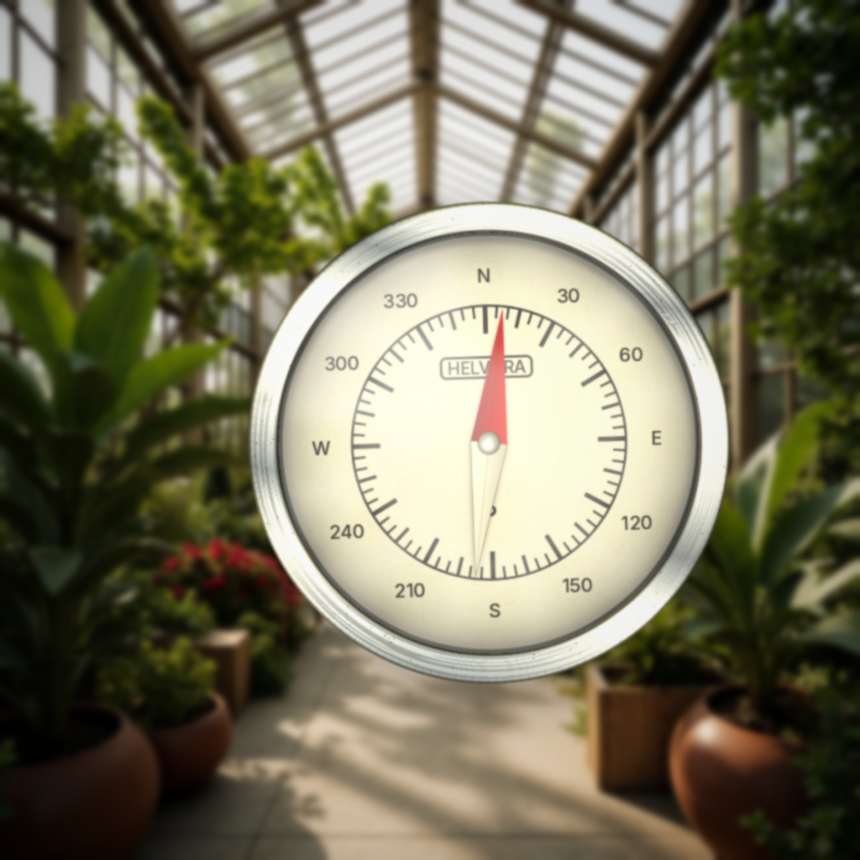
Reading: 7.5°
